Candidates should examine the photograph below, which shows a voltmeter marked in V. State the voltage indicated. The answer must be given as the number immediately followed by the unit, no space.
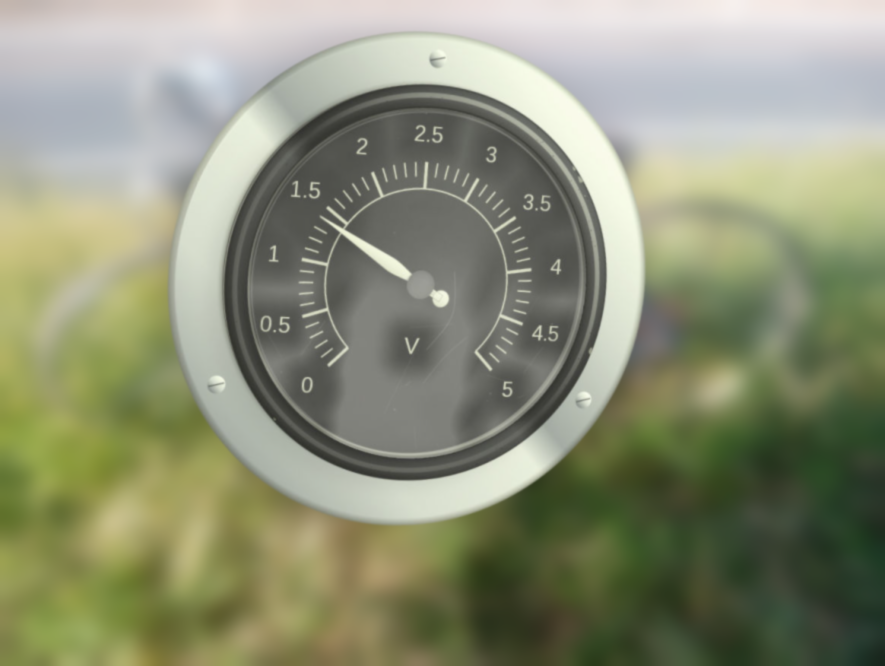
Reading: 1.4V
